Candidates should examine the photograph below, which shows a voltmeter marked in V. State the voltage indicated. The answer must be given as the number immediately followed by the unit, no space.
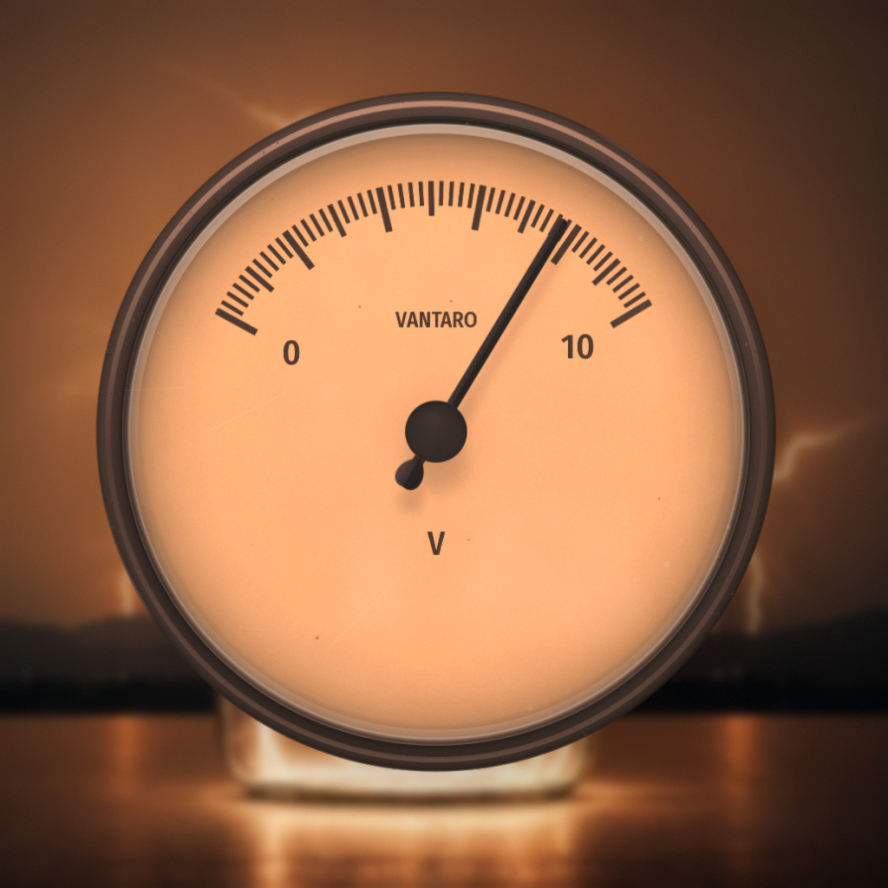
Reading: 7.7V
